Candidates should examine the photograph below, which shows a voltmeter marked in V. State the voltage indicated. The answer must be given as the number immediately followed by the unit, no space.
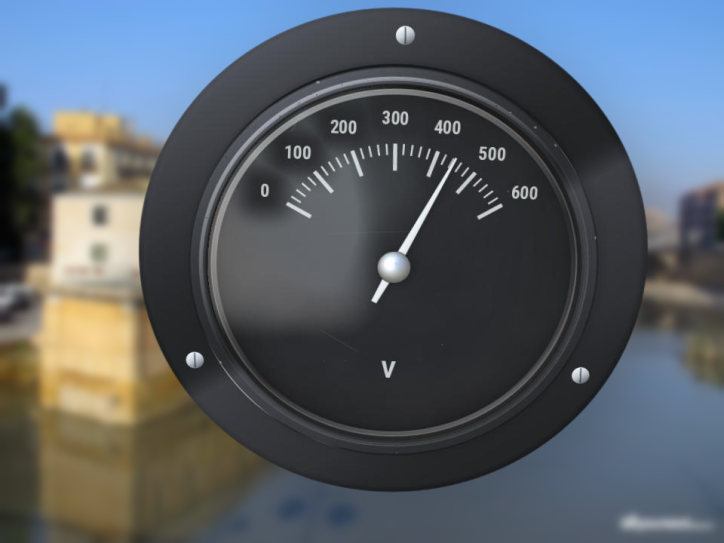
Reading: 440V
